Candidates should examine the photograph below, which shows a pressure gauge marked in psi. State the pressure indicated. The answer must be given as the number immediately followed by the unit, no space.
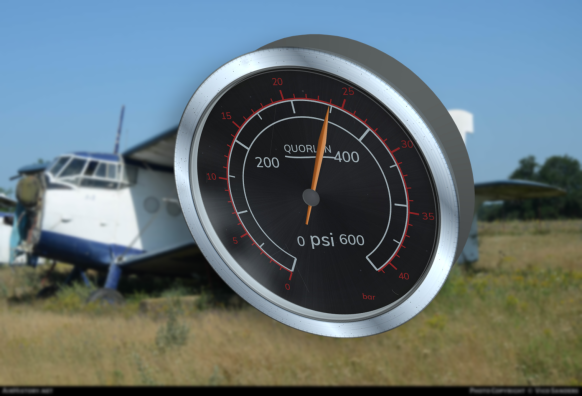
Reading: 350psi
